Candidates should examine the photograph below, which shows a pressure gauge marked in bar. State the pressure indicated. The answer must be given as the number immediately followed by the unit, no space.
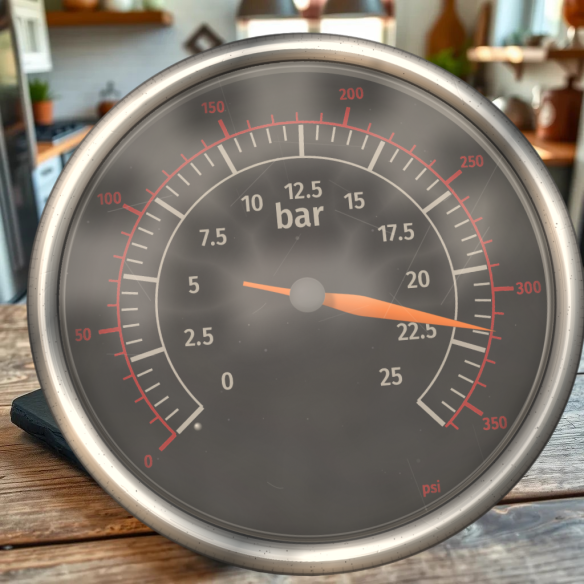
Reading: 22bar
